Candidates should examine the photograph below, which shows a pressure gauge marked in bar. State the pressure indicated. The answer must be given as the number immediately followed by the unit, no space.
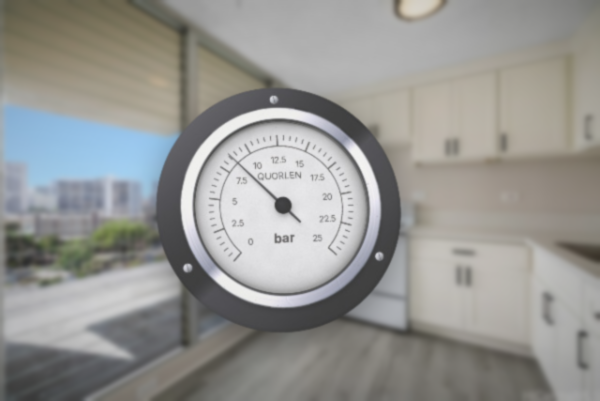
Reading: 8.5bar
